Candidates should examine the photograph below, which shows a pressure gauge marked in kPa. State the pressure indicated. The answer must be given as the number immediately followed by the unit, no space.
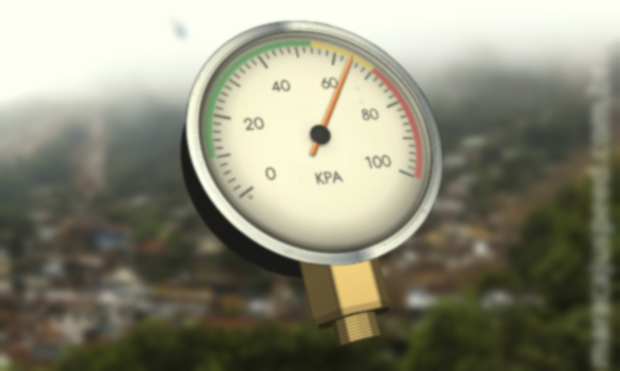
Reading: 64kPa
